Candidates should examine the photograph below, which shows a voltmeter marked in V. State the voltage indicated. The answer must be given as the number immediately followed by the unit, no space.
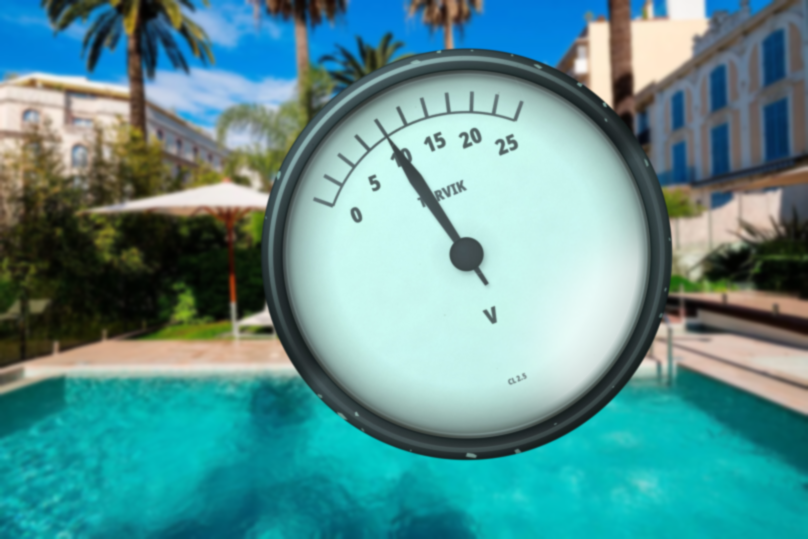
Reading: 10V
